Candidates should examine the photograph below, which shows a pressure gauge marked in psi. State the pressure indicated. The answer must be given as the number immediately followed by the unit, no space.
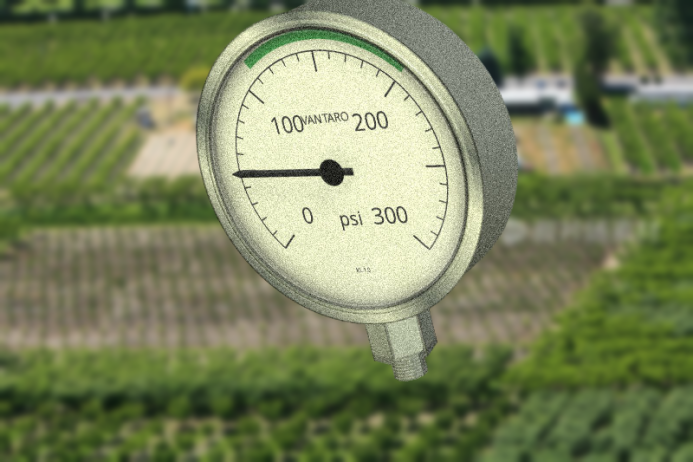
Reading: 50psi
